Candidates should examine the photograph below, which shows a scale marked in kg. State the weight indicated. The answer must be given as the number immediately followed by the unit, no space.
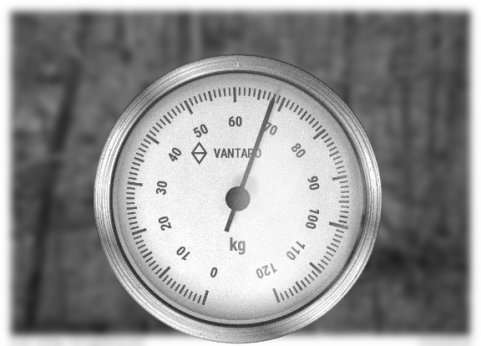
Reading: 68kg
